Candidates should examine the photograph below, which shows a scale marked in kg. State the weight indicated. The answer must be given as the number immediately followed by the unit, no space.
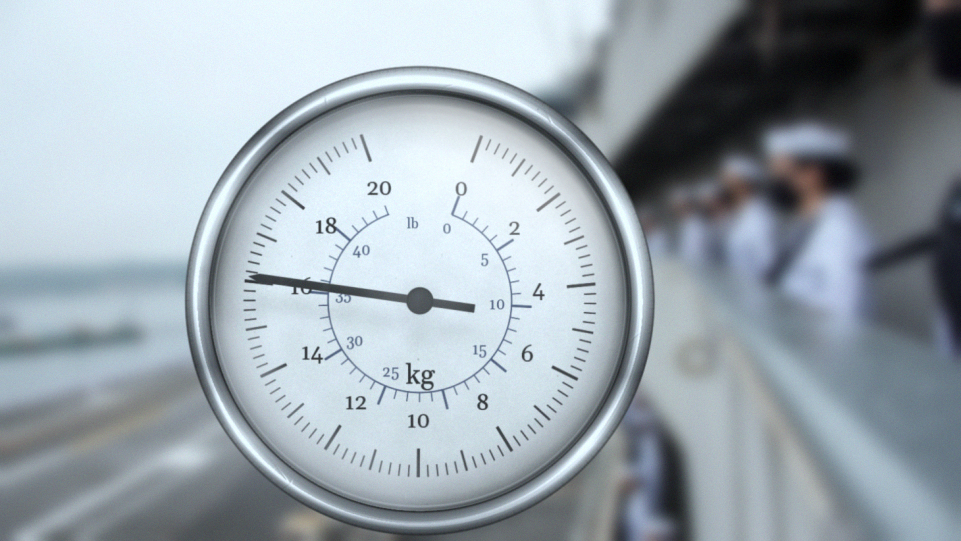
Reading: 16.1kg
